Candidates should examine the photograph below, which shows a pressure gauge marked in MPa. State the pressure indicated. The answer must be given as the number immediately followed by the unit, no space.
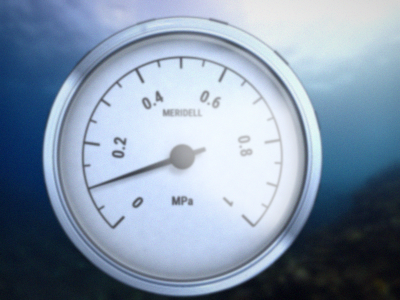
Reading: 0.1MPa
